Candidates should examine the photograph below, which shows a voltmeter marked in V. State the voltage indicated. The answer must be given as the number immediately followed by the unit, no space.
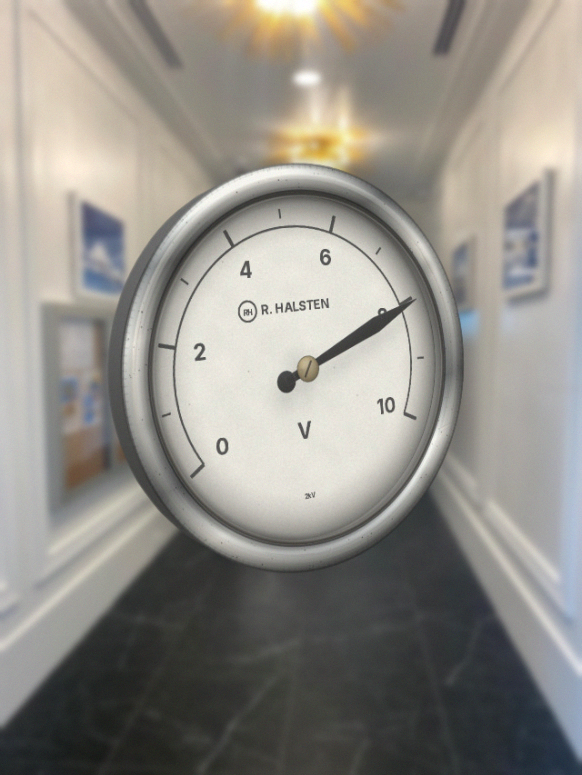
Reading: 8V
